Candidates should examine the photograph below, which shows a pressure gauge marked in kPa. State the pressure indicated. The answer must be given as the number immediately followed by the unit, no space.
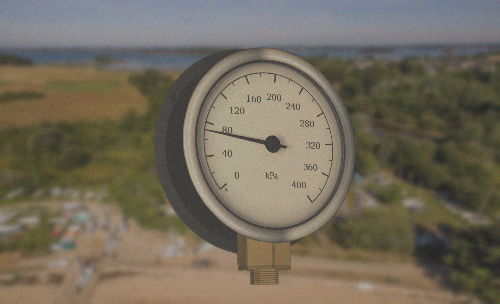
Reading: 70kPa
